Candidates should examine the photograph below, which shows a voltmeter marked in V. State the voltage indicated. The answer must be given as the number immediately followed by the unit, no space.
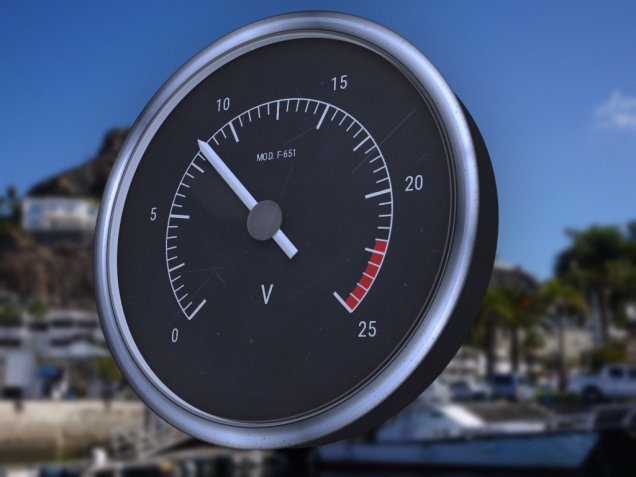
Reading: 8.5V
